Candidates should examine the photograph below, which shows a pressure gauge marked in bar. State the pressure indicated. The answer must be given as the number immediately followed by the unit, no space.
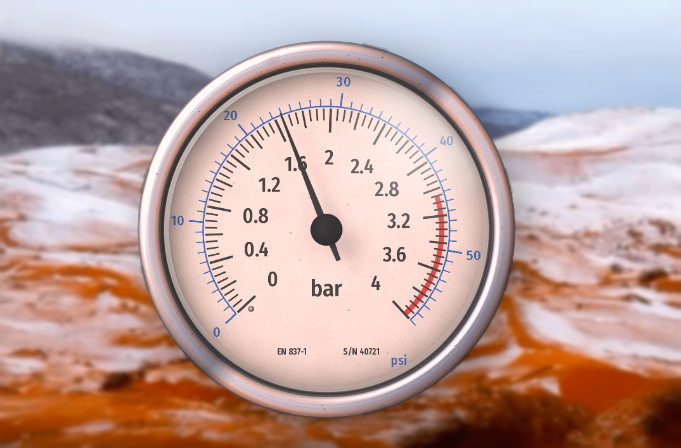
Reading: 1.65bar
